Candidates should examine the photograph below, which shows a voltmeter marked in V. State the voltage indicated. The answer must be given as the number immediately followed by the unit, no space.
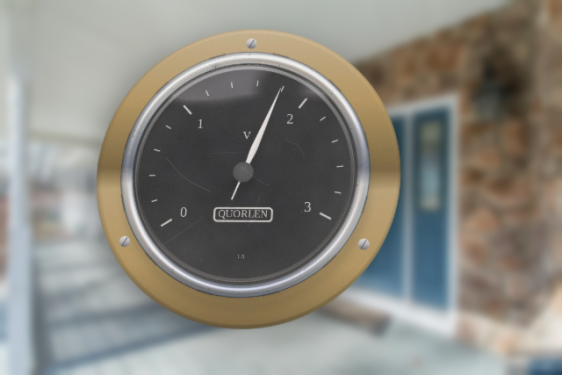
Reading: 1.8V
